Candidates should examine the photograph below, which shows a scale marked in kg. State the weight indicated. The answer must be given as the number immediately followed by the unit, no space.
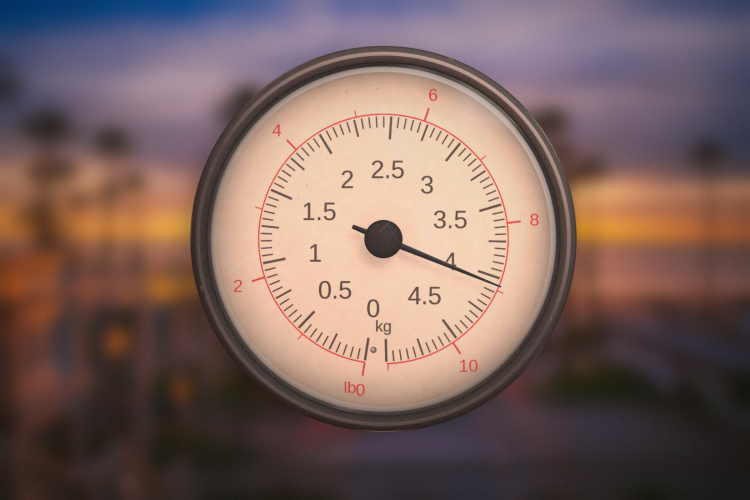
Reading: 4.05kg
